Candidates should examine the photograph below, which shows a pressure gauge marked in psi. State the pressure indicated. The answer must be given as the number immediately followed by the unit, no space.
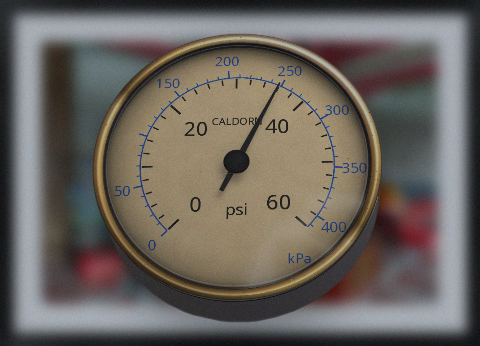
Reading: 36psi
